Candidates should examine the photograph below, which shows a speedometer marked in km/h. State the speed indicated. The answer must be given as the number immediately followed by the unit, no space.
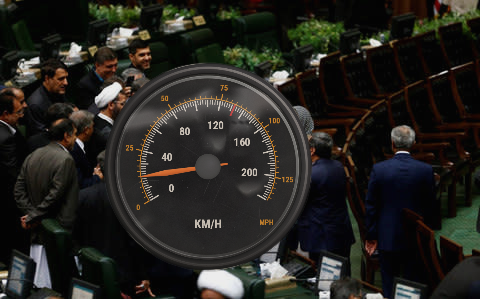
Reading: 20km/h
